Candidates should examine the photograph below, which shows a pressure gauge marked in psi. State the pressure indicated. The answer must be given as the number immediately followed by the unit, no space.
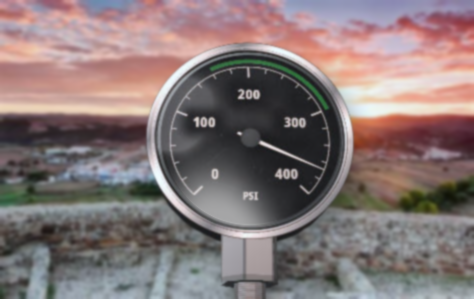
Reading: 370psi
